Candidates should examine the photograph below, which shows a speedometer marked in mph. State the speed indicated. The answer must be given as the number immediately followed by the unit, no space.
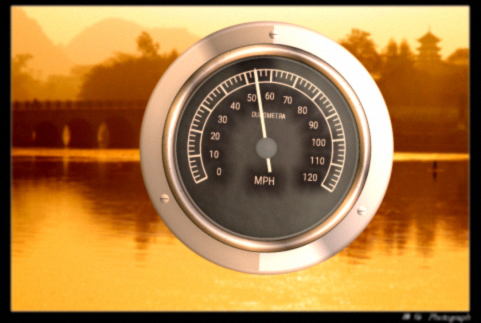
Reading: 54mph
